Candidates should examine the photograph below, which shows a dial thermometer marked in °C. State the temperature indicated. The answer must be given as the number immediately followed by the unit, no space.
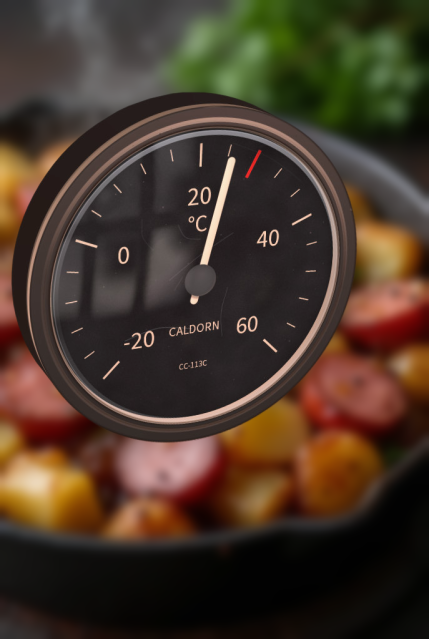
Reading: 24°C
